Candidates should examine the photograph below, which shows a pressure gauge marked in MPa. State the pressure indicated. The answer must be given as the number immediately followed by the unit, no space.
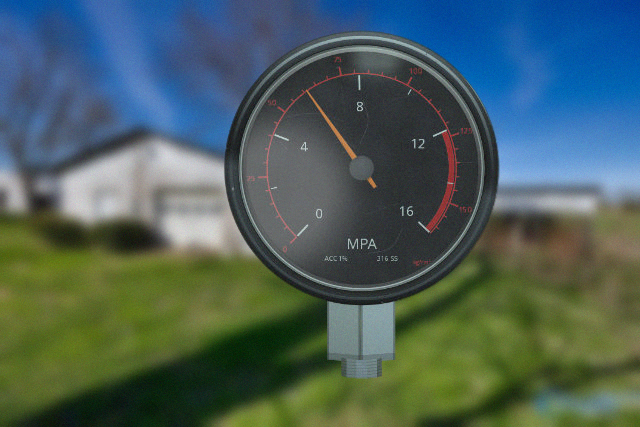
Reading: 6MPa
